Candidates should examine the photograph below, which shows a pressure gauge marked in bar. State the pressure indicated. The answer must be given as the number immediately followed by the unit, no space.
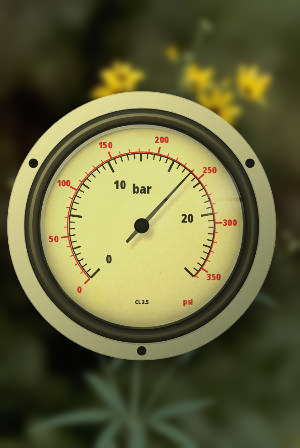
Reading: 16.5bar
